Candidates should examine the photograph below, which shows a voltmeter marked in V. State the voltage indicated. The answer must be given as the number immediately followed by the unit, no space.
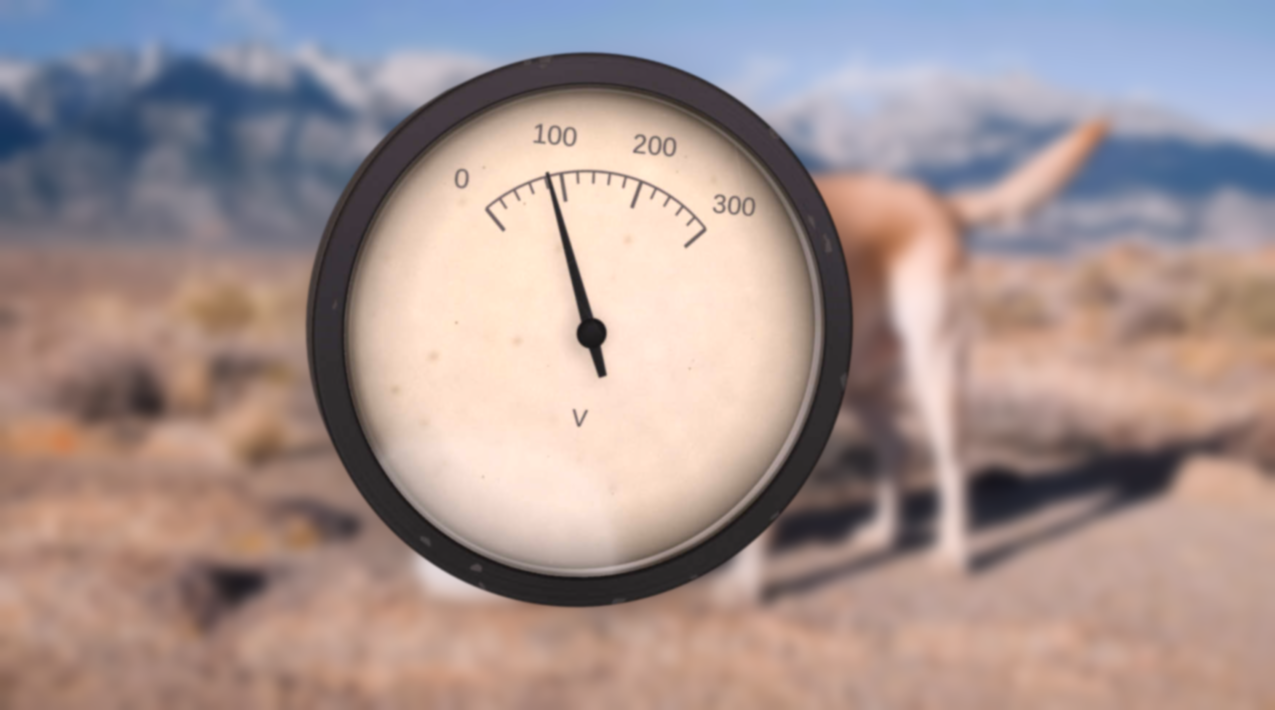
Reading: 80V
